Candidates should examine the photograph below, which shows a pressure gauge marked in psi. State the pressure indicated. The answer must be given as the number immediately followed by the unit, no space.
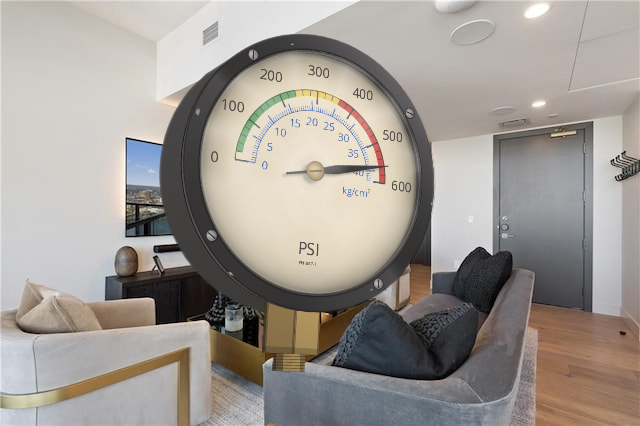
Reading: 560psi
